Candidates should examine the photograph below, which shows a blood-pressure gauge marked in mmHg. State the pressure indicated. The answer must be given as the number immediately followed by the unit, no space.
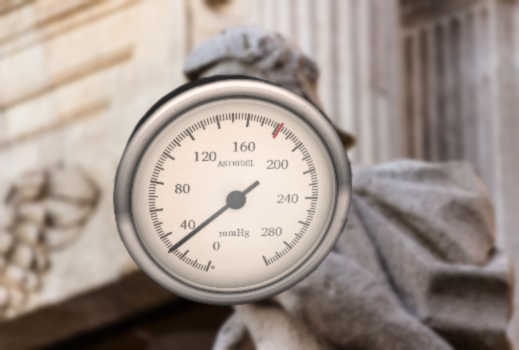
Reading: 30mmHg
